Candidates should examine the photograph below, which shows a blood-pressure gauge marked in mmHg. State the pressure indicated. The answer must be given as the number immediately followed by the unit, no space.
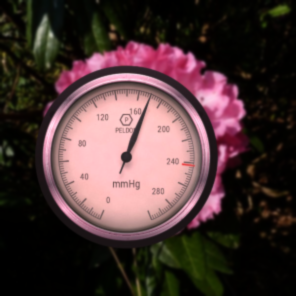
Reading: 170mmHg
